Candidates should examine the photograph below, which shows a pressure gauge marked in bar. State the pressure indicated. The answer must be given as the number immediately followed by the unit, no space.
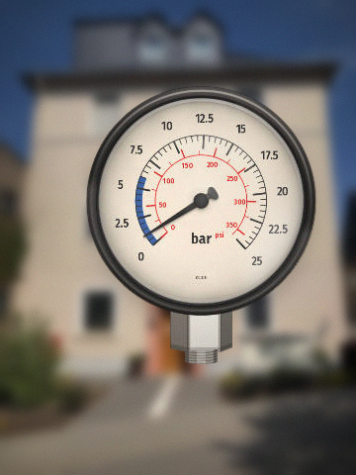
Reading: 1bar
